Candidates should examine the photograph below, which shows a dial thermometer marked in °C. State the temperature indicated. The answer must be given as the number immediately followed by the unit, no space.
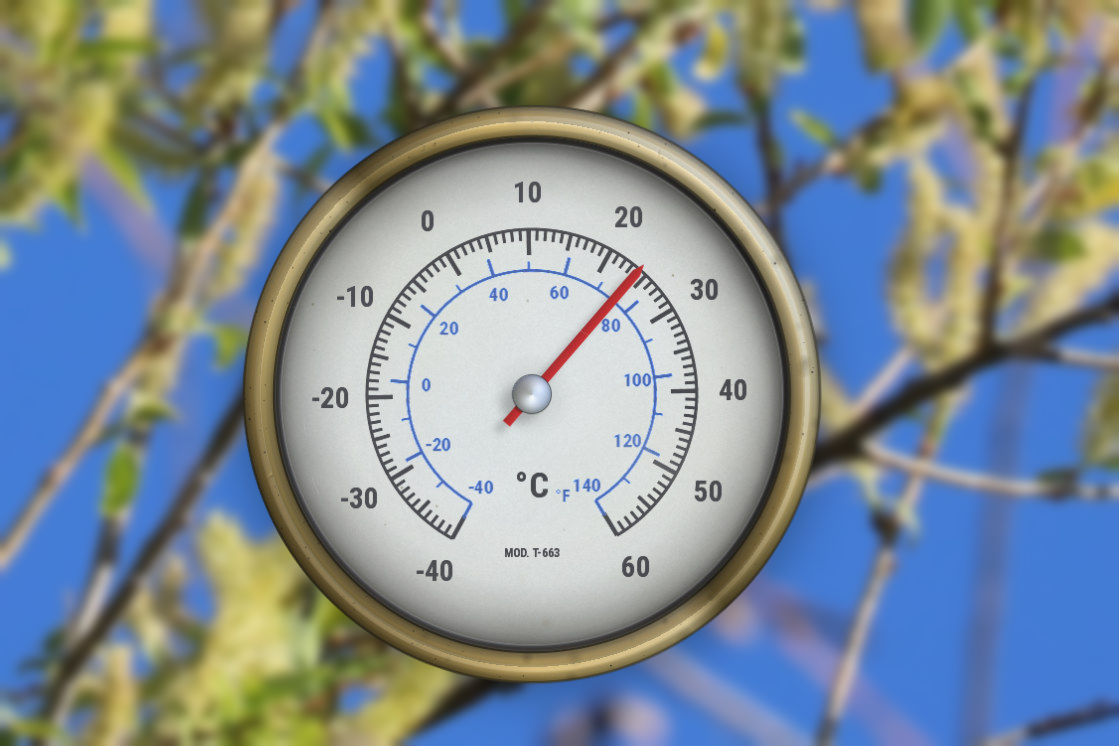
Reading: 24°C
